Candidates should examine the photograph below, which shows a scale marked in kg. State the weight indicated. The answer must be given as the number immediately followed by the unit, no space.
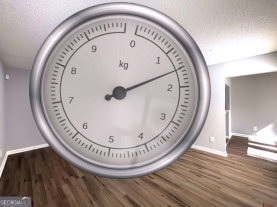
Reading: 1.5kg
